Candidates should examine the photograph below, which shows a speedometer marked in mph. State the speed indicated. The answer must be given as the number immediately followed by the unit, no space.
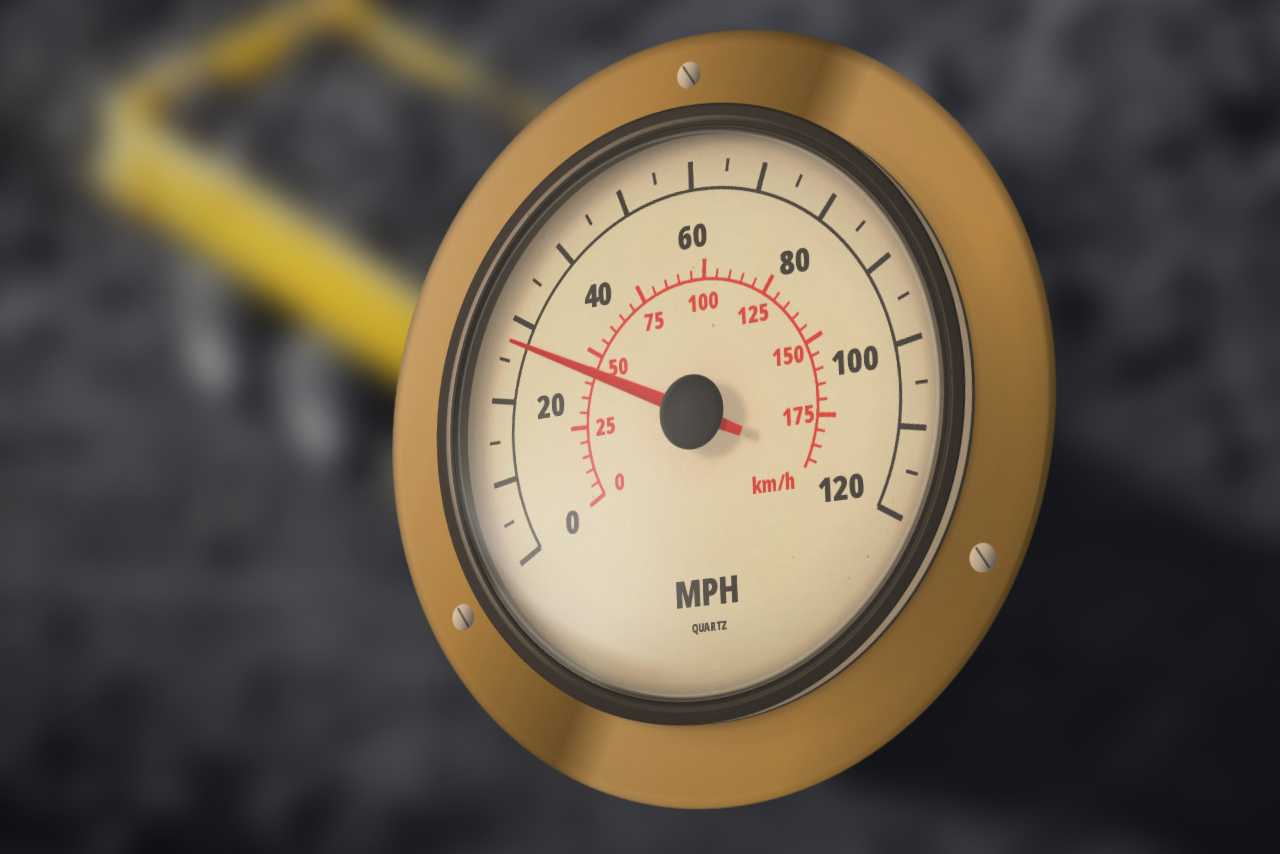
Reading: 27.5mph
